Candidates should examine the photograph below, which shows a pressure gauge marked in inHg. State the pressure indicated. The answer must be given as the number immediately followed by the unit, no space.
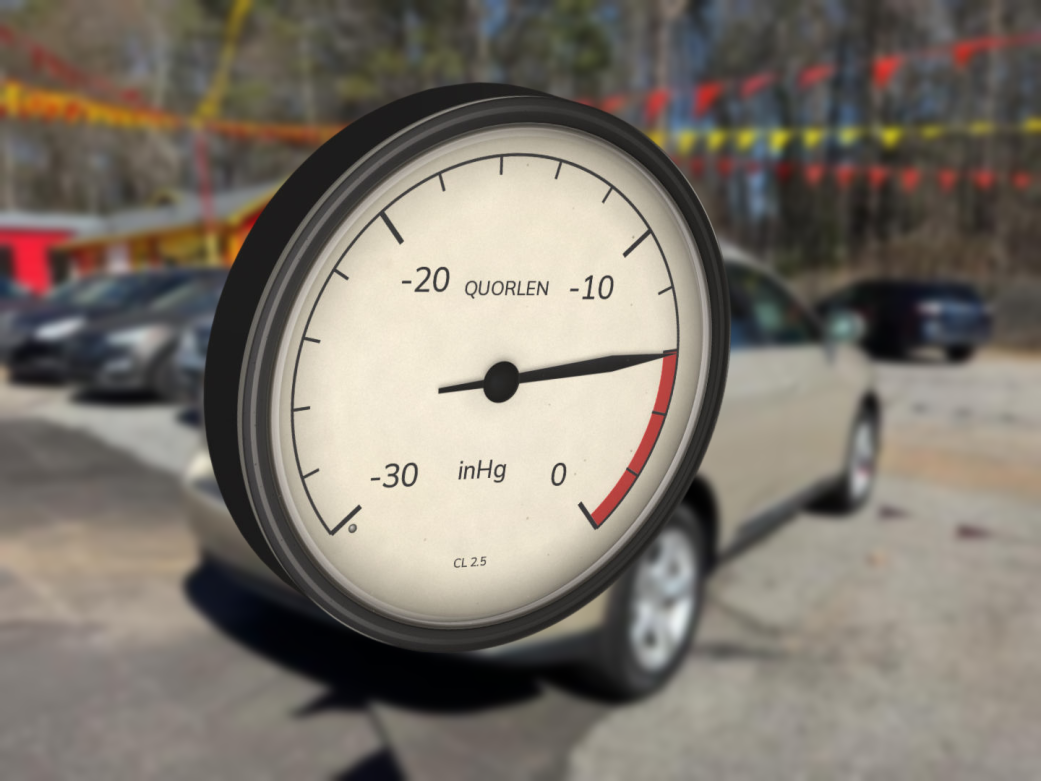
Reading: -6inHg
